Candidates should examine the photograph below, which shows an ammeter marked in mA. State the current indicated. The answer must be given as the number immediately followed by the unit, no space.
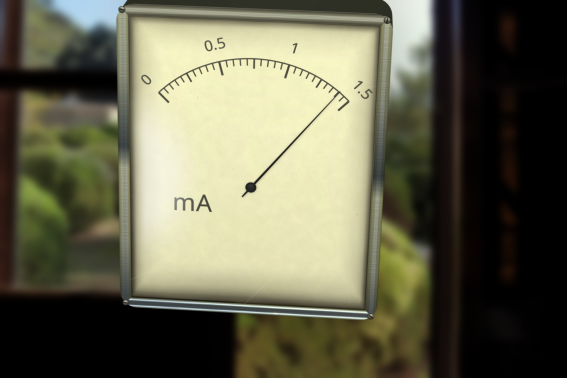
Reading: 1.4mA
